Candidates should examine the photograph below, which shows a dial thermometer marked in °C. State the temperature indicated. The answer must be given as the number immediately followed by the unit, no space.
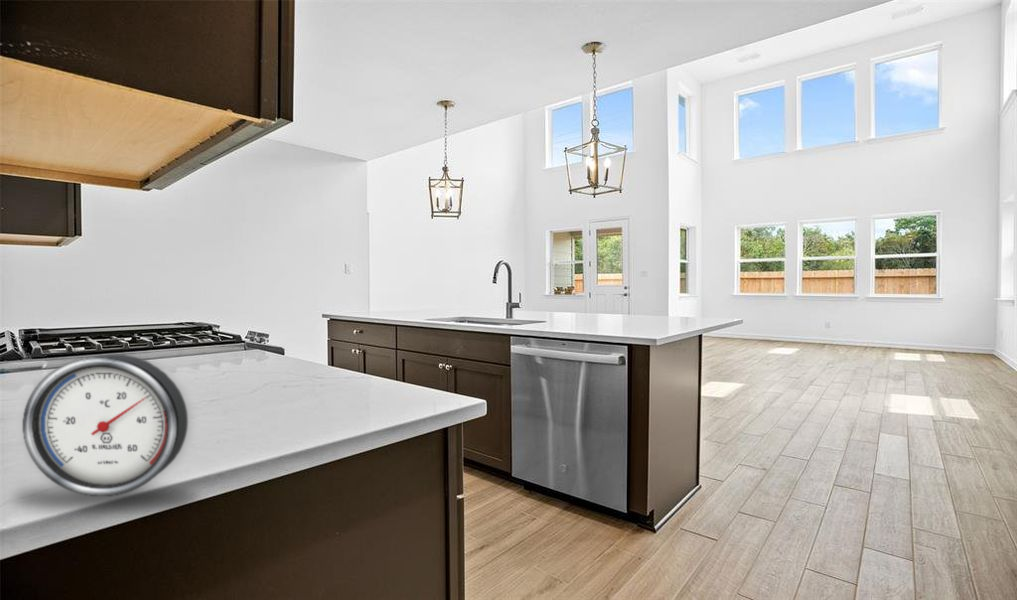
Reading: 30°C
